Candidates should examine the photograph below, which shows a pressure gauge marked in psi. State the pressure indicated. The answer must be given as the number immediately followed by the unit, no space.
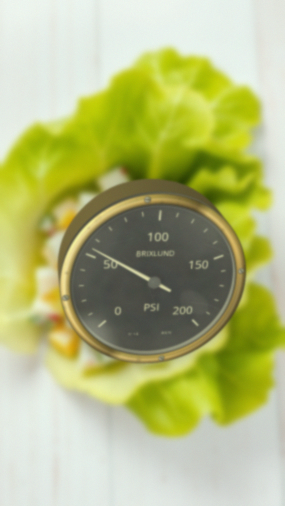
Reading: 55psi
